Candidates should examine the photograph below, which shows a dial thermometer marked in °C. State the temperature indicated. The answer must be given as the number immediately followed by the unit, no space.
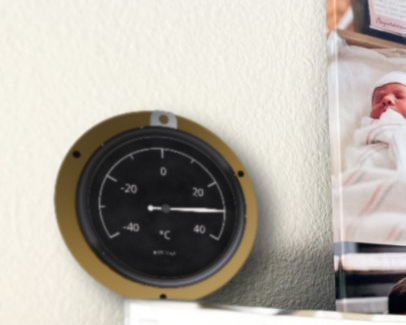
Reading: 30°C
